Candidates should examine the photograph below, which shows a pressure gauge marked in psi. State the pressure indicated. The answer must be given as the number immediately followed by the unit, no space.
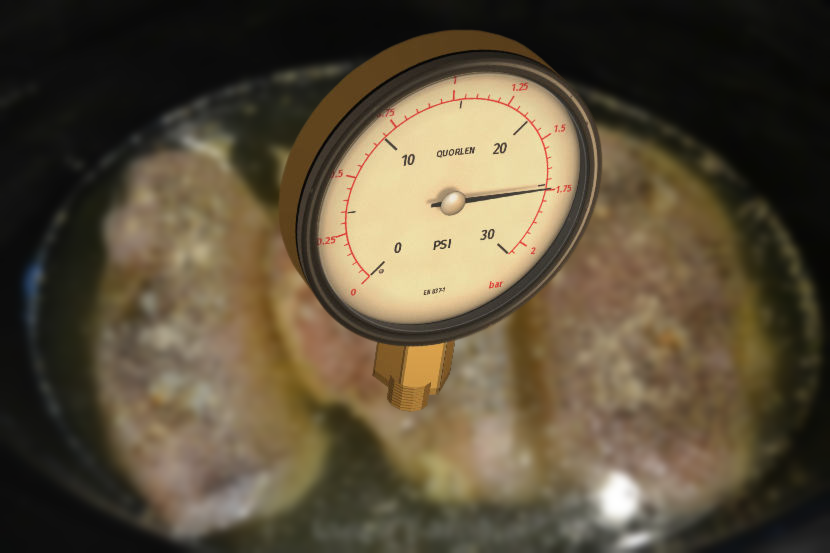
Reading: 25psi
